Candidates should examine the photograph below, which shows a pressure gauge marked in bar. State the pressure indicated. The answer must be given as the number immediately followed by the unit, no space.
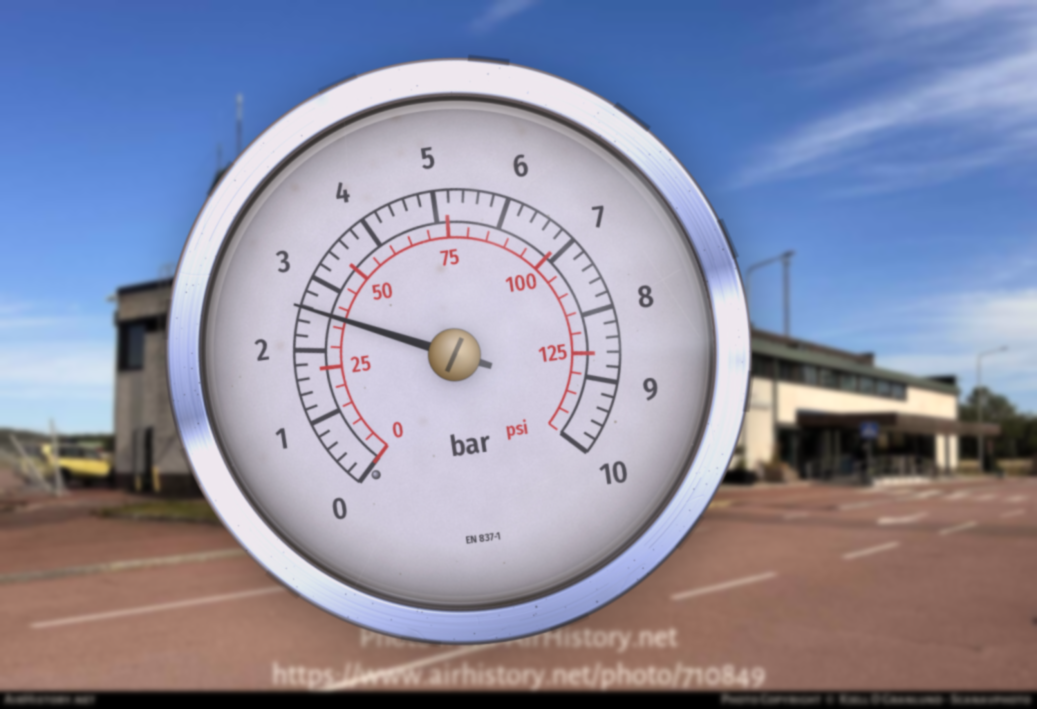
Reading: 2.6bar
